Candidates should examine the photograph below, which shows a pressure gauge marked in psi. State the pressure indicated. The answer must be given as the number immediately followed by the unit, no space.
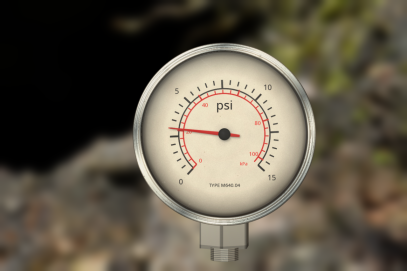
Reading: 3psi
